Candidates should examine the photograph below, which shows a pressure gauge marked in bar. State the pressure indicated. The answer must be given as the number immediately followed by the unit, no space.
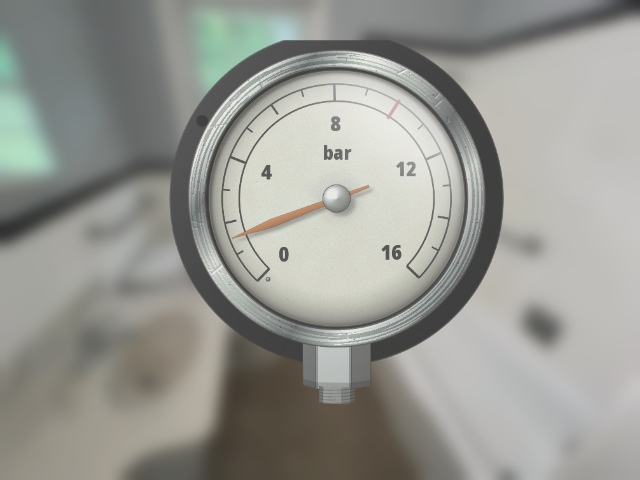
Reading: 1.5bar
